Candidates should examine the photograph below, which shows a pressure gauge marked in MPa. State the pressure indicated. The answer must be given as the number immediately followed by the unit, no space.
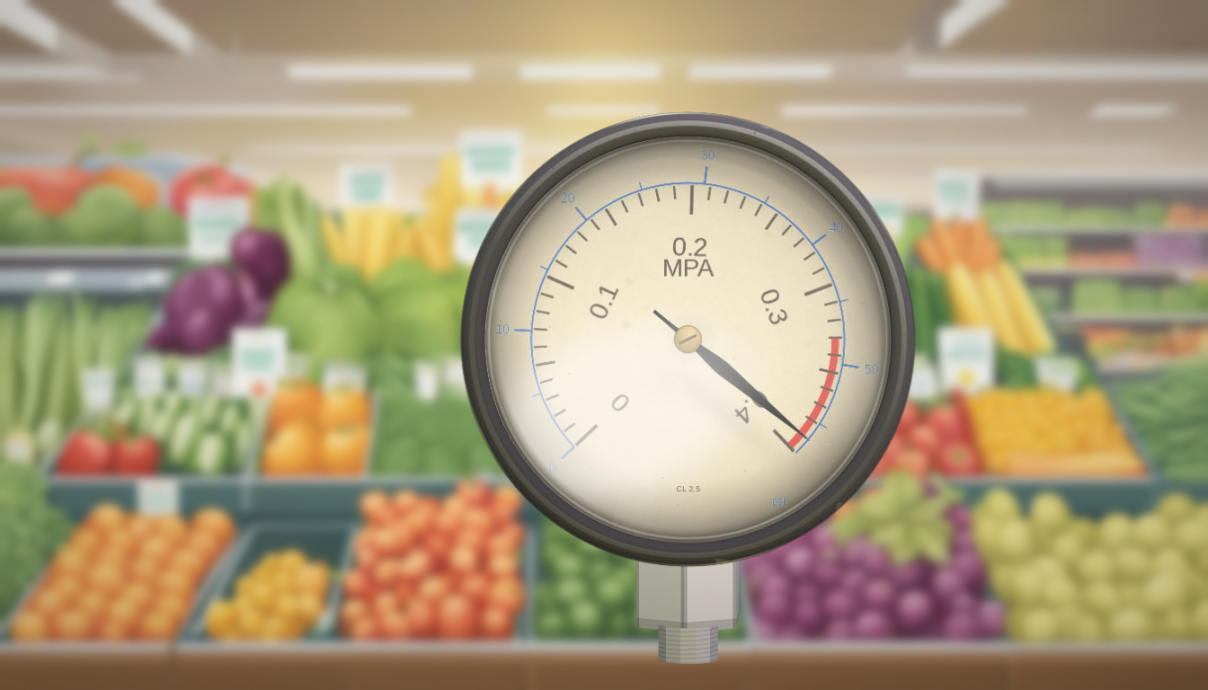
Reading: 0.39MPa
